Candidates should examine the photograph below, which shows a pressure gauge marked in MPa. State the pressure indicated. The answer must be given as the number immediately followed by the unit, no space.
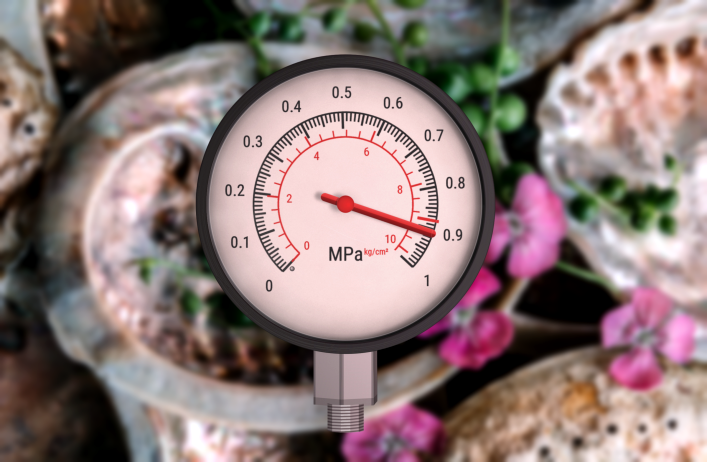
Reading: 0.91MPa
